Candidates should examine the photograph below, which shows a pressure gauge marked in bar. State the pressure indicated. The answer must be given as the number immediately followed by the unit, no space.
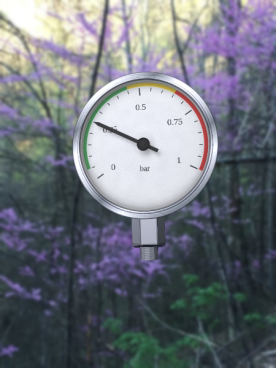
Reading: 0.25bar
